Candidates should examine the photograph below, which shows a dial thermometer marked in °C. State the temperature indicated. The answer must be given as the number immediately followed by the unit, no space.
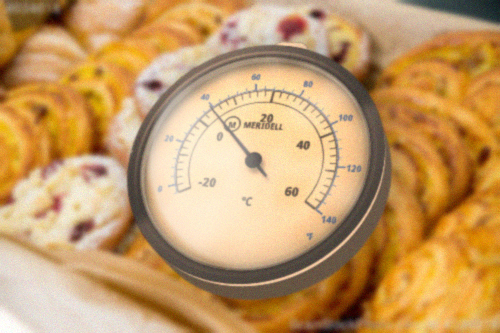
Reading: 4°C
